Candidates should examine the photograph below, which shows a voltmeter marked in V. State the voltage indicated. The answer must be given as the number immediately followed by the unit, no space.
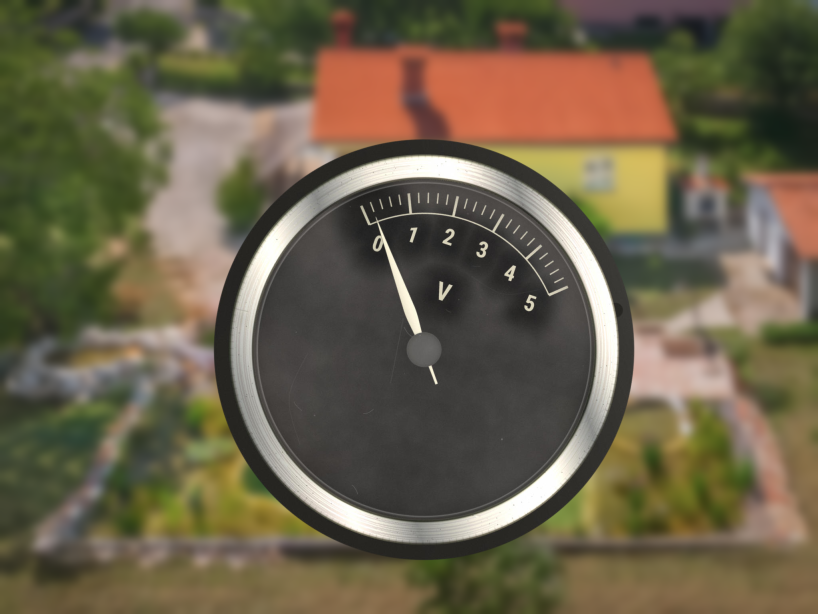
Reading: 0.2V
